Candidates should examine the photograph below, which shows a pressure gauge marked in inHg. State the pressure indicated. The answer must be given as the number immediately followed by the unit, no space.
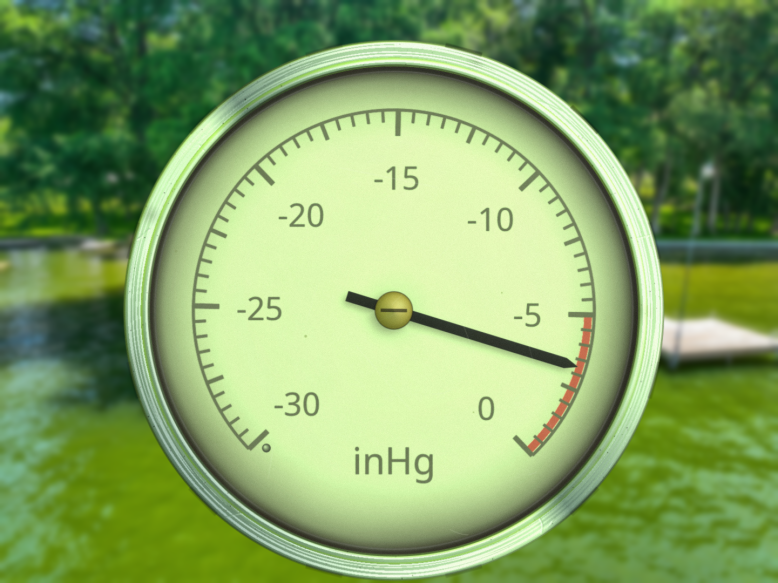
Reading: -3.25inHg
